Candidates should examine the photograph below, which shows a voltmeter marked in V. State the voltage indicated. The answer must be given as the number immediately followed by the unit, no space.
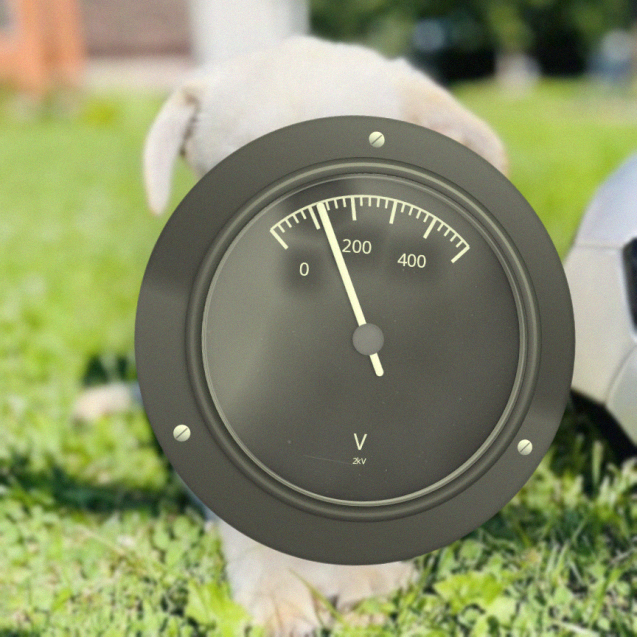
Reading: 120V
